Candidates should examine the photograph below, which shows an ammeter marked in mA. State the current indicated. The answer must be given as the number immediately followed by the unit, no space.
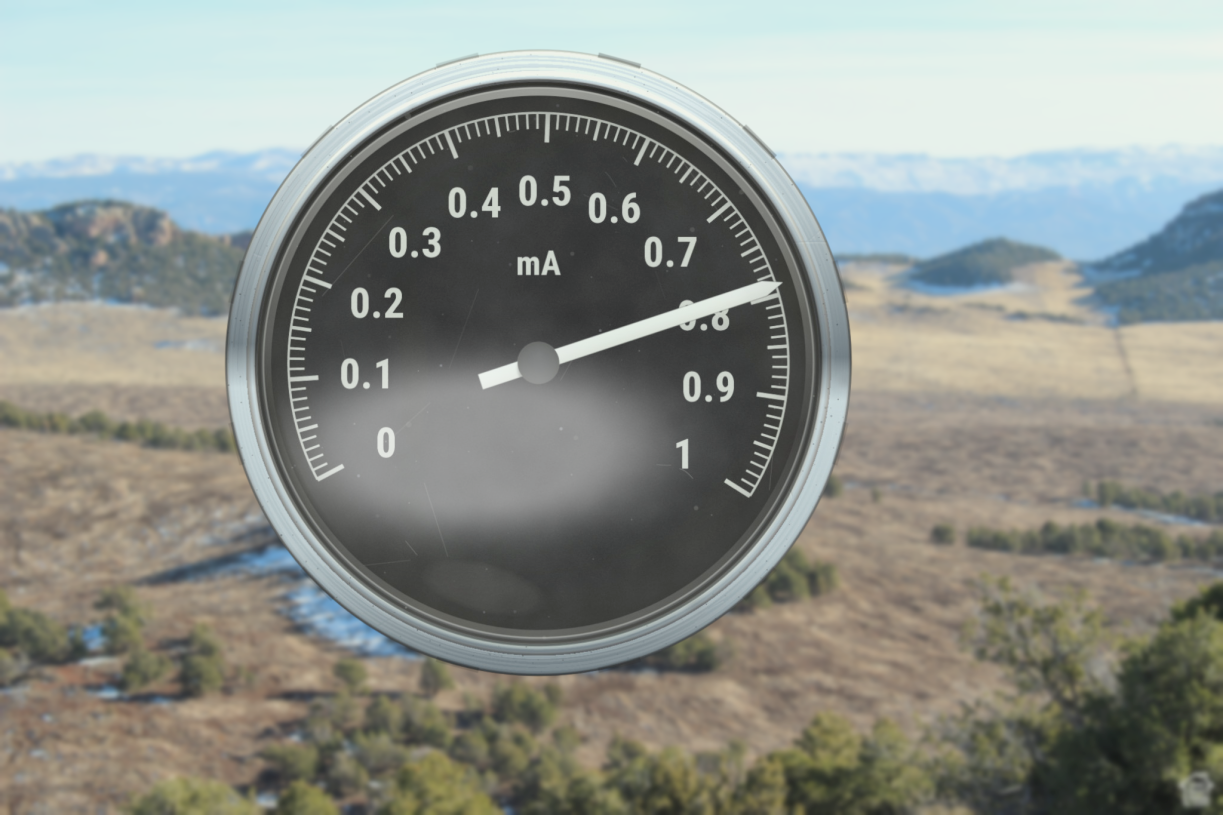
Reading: 0.79mA
